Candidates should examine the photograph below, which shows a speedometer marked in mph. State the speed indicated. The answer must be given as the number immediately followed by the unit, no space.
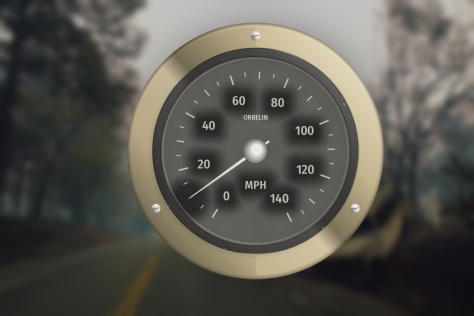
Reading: 10mph
